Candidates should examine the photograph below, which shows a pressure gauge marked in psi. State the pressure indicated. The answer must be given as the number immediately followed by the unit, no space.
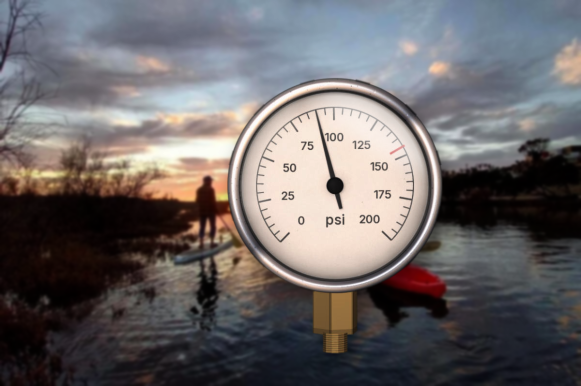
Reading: 90psi
